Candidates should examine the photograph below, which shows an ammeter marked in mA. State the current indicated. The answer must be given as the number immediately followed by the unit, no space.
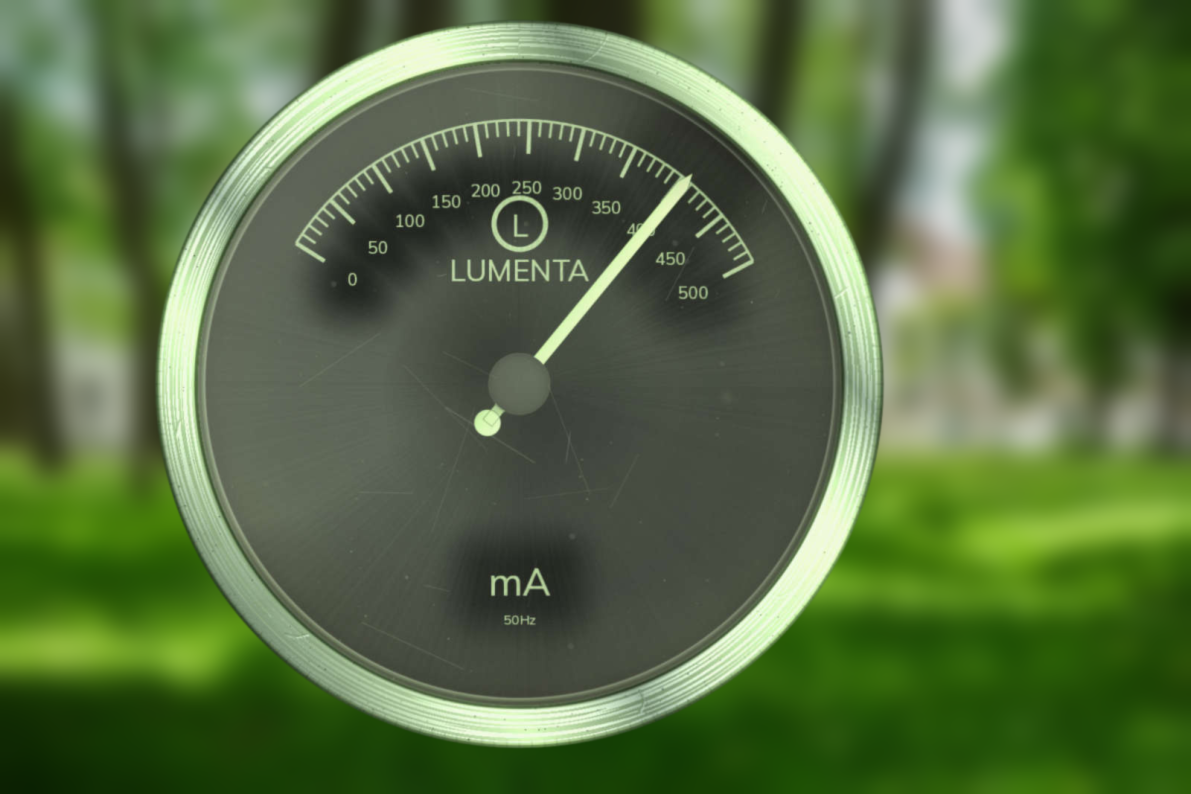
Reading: 405mA
